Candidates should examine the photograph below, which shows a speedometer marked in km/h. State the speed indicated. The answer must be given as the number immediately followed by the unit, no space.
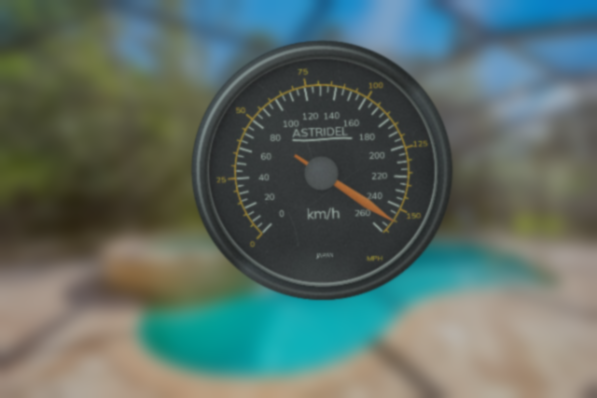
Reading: 250km/h
